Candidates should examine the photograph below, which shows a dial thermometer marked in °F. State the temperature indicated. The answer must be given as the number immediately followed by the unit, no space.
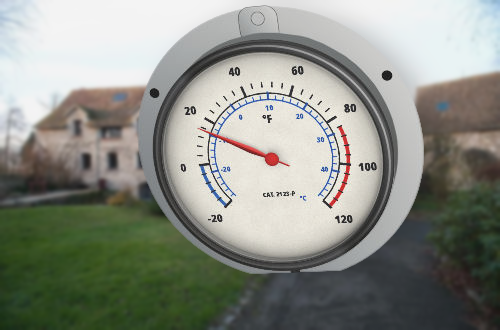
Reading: 16°F
